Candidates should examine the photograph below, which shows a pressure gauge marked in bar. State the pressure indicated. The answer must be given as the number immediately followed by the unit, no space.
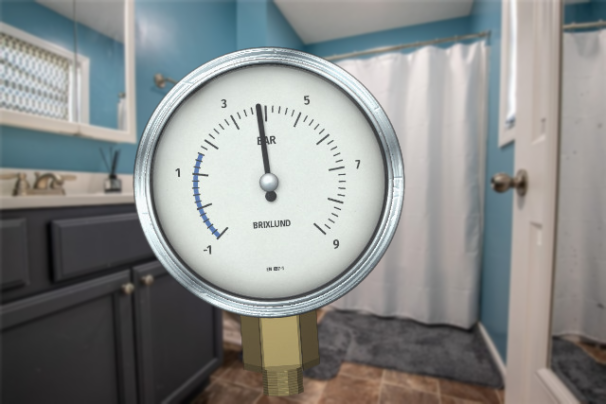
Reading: 3.8bar
